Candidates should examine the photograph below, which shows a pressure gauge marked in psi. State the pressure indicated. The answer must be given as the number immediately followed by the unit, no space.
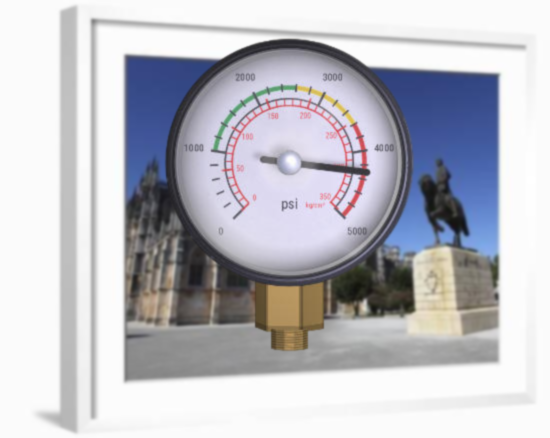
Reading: 4300psi
